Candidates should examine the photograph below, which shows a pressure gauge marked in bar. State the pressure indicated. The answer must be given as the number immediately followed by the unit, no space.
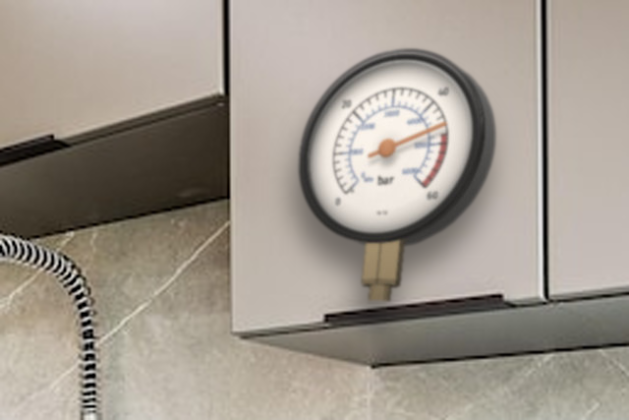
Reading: 46bar
